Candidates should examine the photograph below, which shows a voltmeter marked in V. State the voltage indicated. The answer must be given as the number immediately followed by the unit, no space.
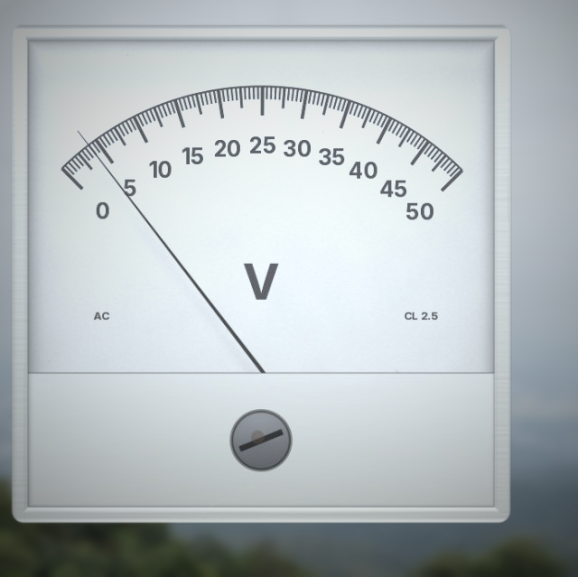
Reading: 4V
